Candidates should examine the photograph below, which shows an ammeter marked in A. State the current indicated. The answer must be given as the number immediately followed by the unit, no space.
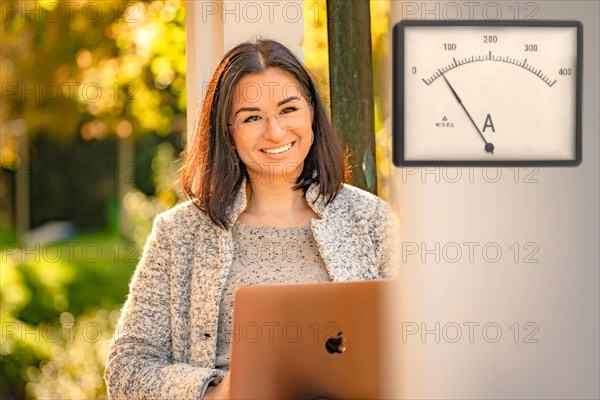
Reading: 50A
